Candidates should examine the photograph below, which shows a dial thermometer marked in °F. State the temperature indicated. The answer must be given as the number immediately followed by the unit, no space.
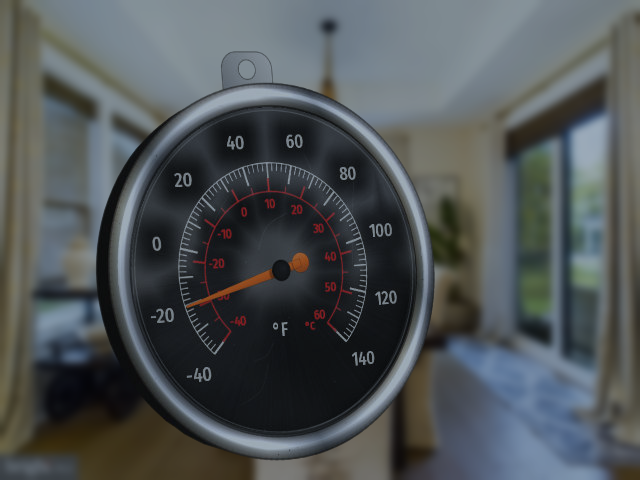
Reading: -20°F
